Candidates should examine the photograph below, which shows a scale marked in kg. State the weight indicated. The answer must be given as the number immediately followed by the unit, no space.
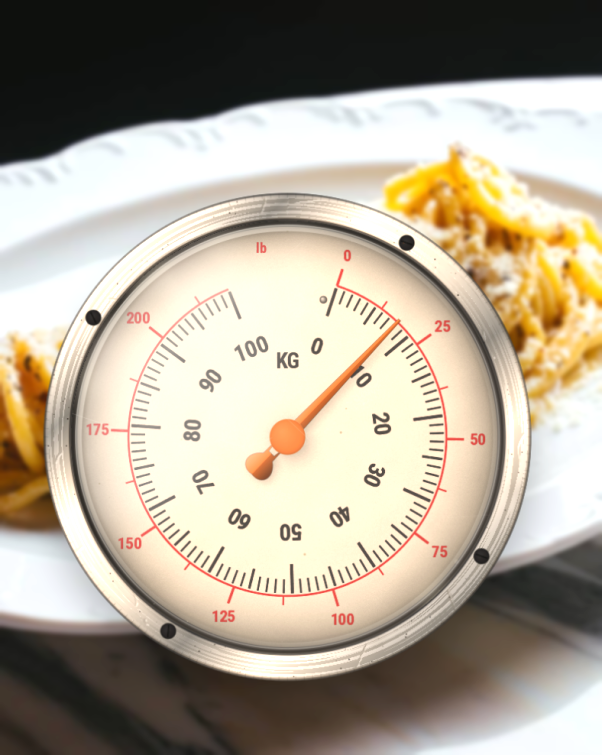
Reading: 8kg
